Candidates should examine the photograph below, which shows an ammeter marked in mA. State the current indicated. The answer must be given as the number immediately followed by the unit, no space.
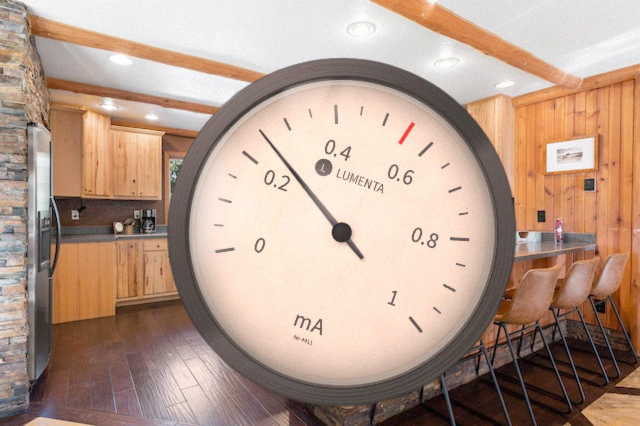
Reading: 0.25mA
